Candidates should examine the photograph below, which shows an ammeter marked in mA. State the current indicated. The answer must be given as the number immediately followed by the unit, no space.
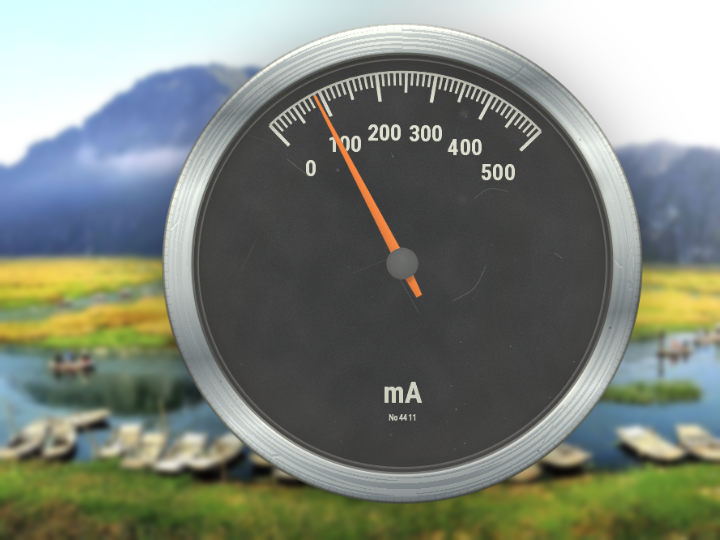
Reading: 90mA
